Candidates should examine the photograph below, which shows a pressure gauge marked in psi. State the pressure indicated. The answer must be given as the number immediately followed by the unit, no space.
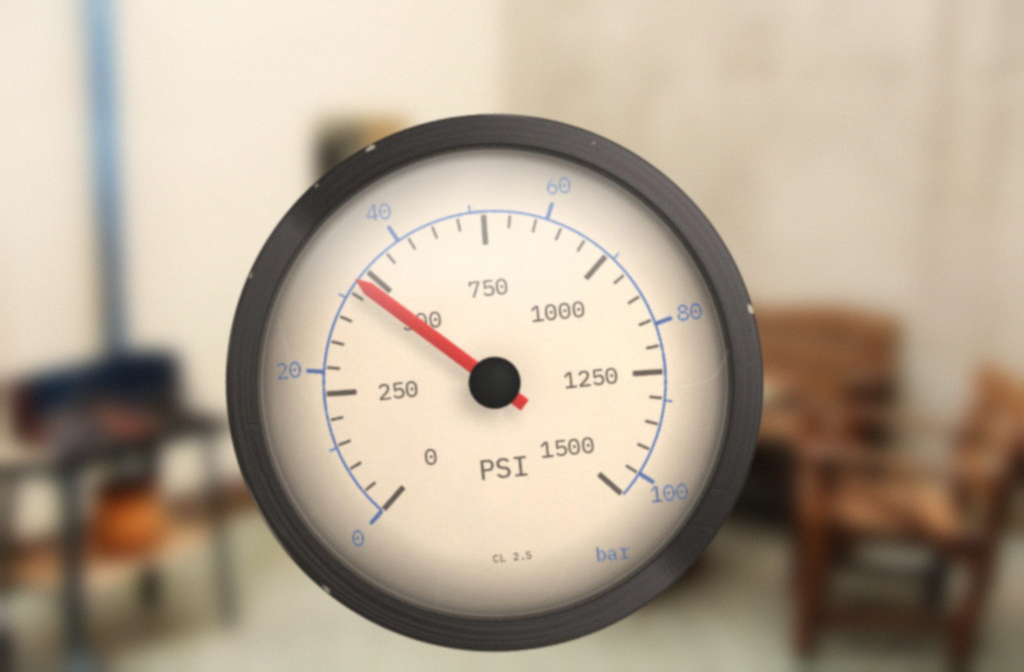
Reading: 475psi
